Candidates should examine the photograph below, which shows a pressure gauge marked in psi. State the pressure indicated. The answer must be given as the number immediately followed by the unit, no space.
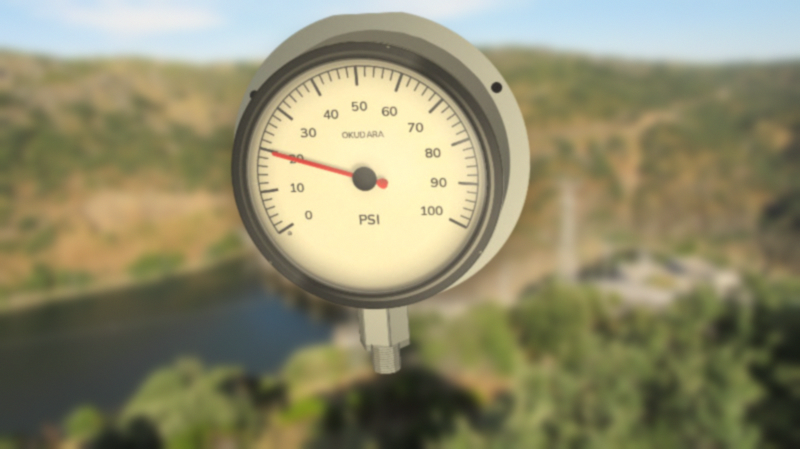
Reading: 20psi
